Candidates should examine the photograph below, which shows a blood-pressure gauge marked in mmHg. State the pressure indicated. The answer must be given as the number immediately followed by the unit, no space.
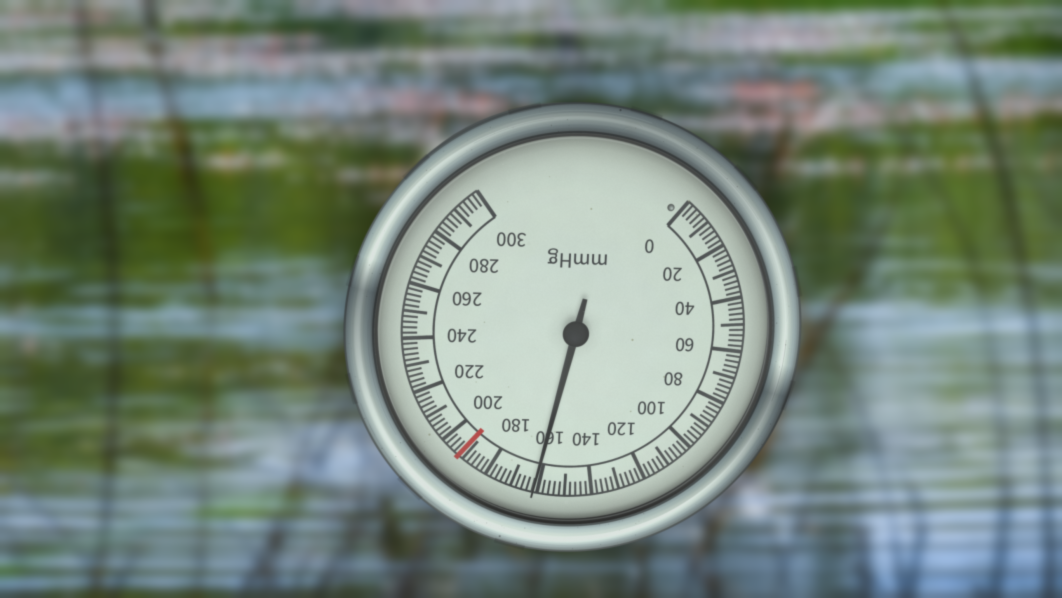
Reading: 162mmHg
